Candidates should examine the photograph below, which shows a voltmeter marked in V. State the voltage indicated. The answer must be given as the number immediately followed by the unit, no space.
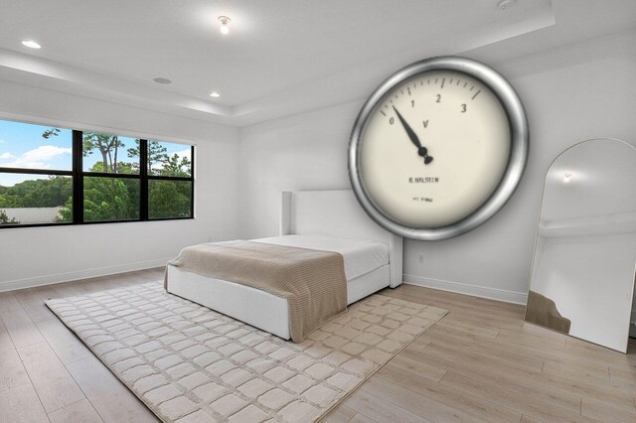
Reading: 0.4V
